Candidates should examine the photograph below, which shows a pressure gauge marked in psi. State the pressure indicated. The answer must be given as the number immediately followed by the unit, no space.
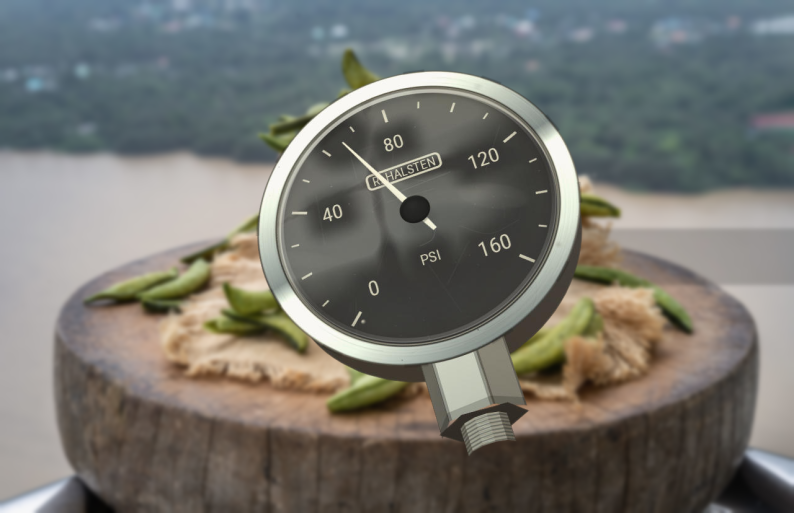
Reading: 65psi
